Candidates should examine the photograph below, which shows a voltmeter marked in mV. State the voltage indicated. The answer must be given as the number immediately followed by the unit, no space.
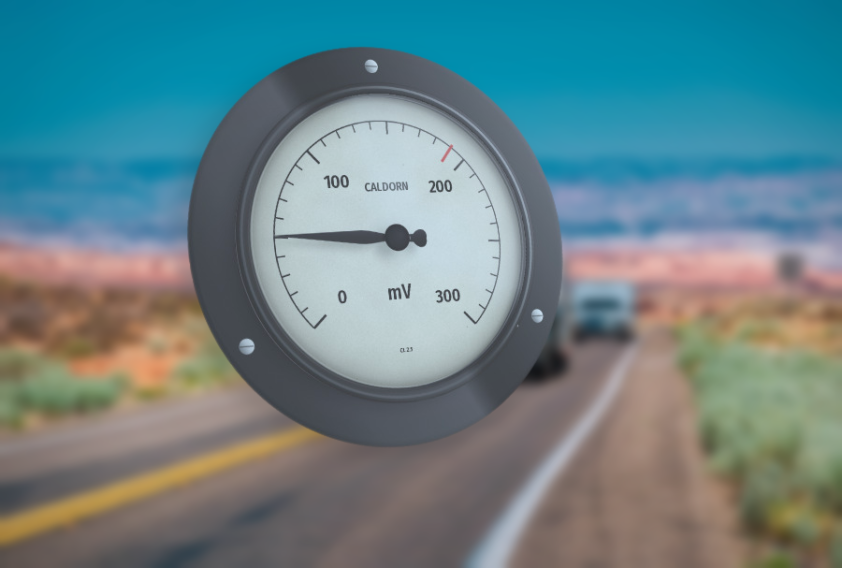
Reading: 50mV
